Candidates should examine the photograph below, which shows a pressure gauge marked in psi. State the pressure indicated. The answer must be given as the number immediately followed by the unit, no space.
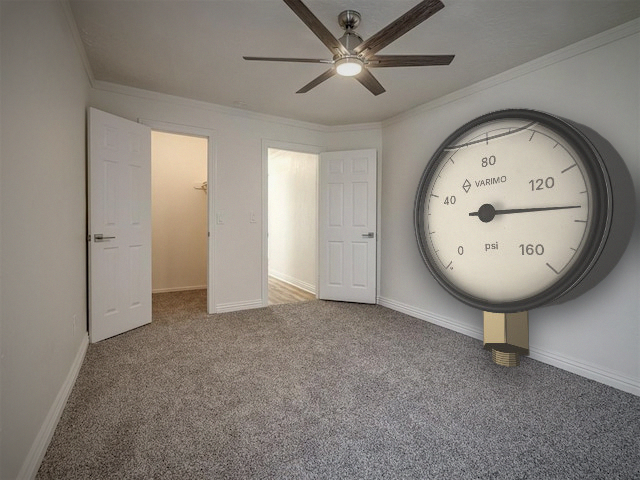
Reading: 135psi
